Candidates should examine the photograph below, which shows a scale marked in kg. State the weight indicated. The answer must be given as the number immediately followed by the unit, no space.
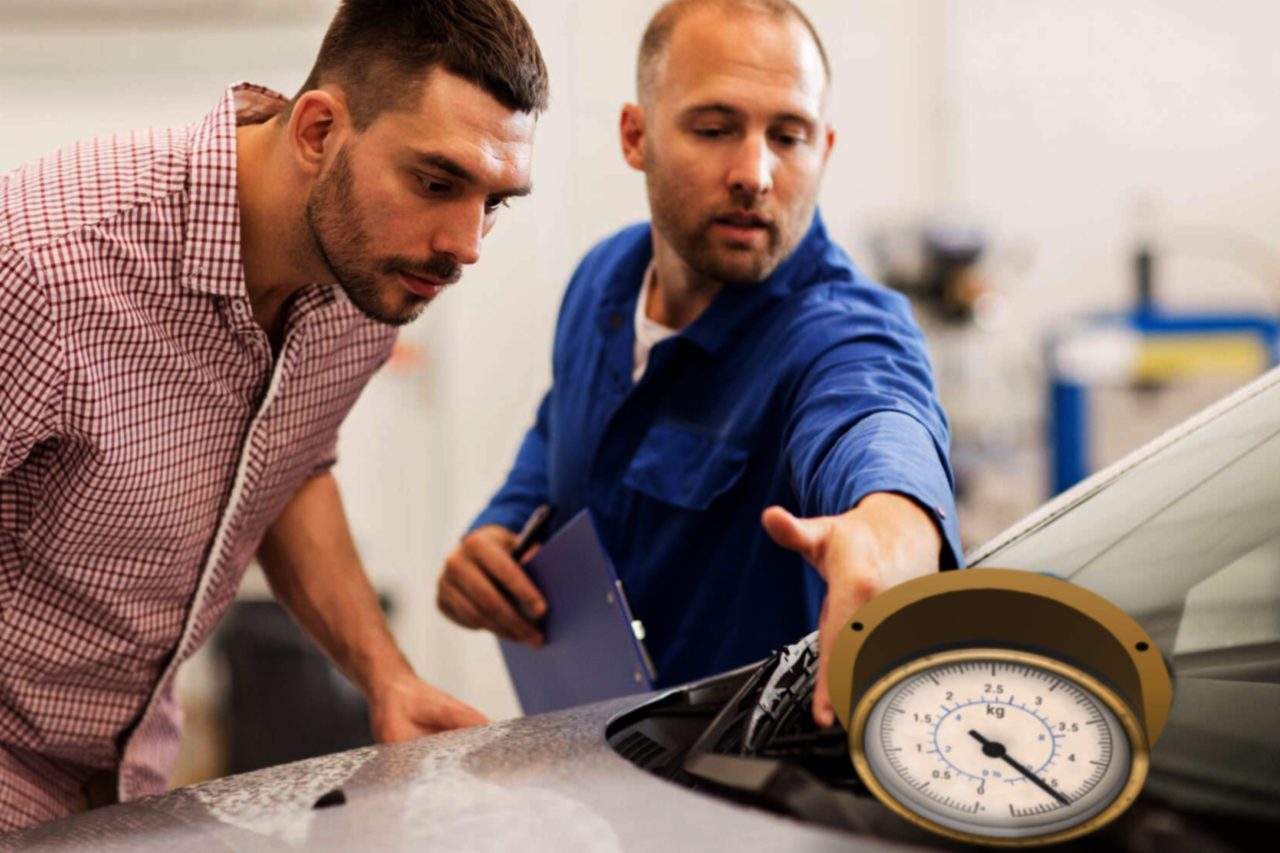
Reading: 4.5kg
